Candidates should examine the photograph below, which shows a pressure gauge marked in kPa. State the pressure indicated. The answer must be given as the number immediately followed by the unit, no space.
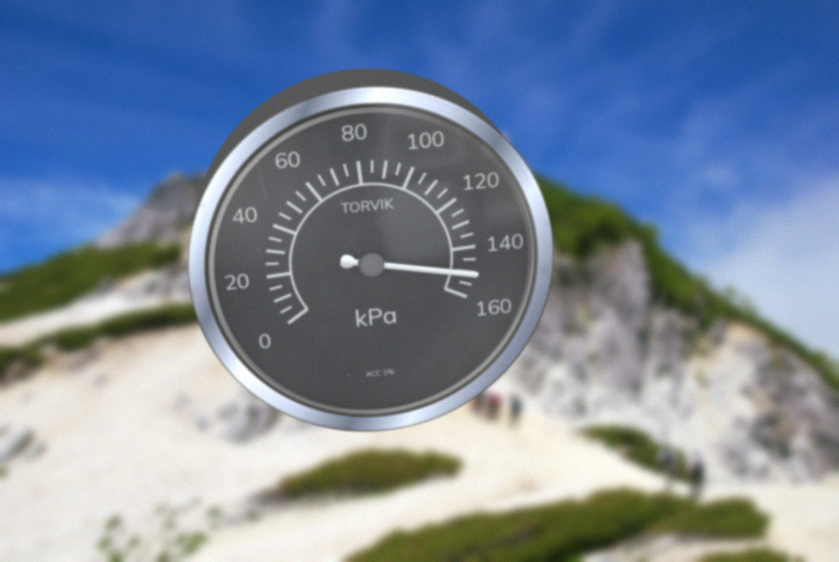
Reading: 150kPa
